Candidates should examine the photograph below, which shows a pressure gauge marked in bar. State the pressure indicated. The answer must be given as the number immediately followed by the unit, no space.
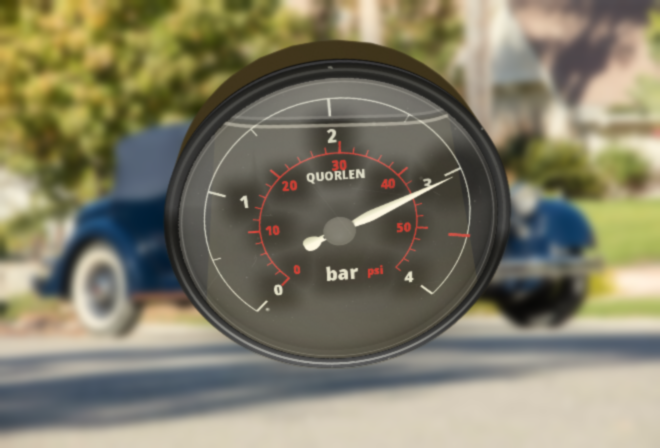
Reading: 3bar
